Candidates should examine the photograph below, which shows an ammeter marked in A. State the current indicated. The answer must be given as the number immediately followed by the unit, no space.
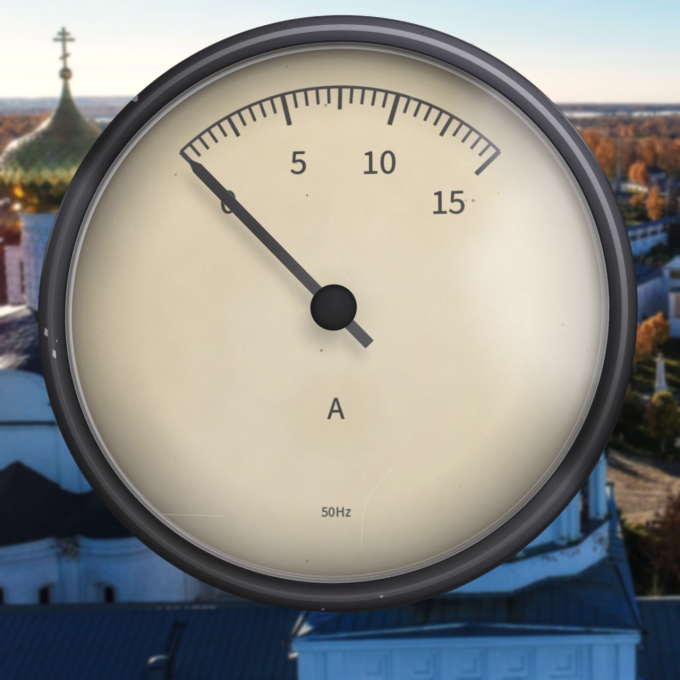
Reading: 0A
